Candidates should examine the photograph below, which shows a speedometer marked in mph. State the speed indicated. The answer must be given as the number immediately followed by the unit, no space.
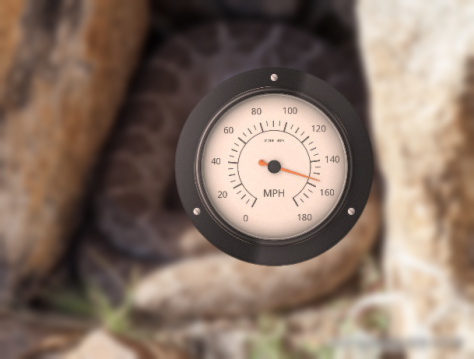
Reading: 155mph
